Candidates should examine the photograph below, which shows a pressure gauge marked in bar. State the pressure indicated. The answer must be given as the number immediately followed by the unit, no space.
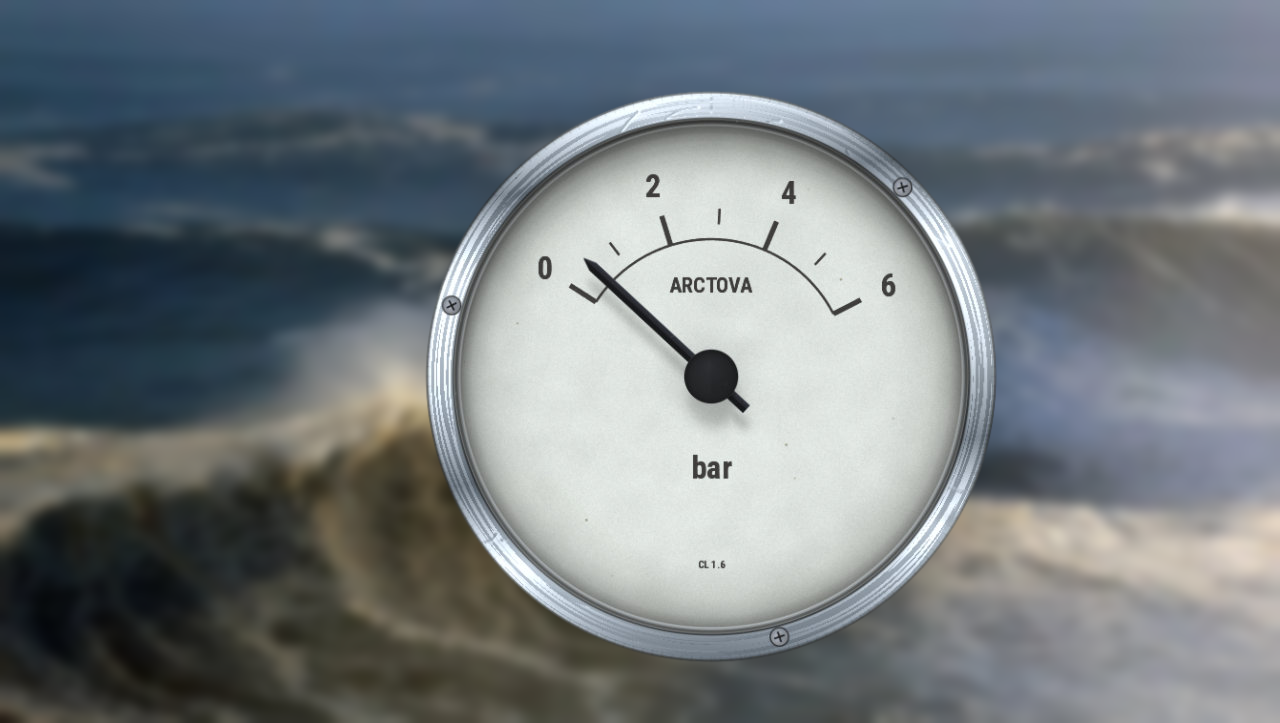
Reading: 0.5bar
